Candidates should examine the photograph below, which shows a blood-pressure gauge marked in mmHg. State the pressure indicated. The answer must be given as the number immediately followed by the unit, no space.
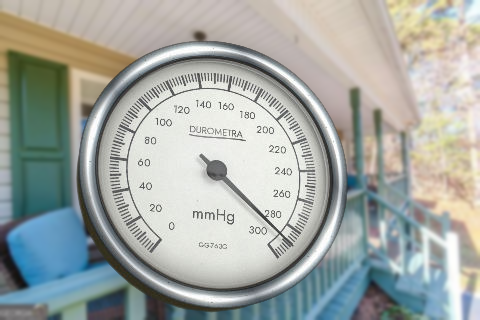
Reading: 290mmHg
